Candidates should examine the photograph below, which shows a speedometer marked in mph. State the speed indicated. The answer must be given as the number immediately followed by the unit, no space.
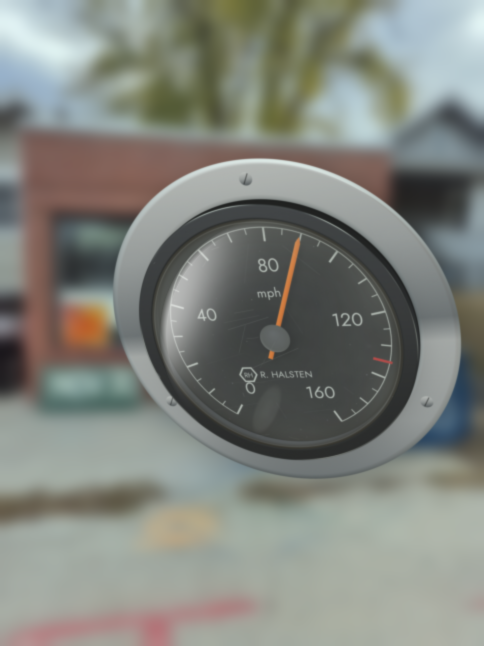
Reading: 90mph
